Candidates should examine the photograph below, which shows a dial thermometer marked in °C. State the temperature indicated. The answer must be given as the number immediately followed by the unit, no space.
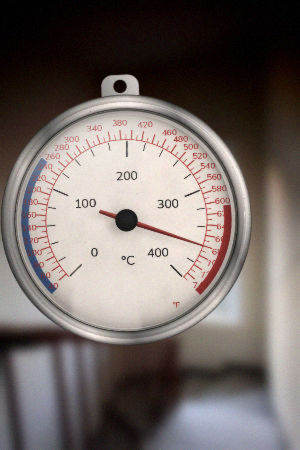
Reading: 360°C
